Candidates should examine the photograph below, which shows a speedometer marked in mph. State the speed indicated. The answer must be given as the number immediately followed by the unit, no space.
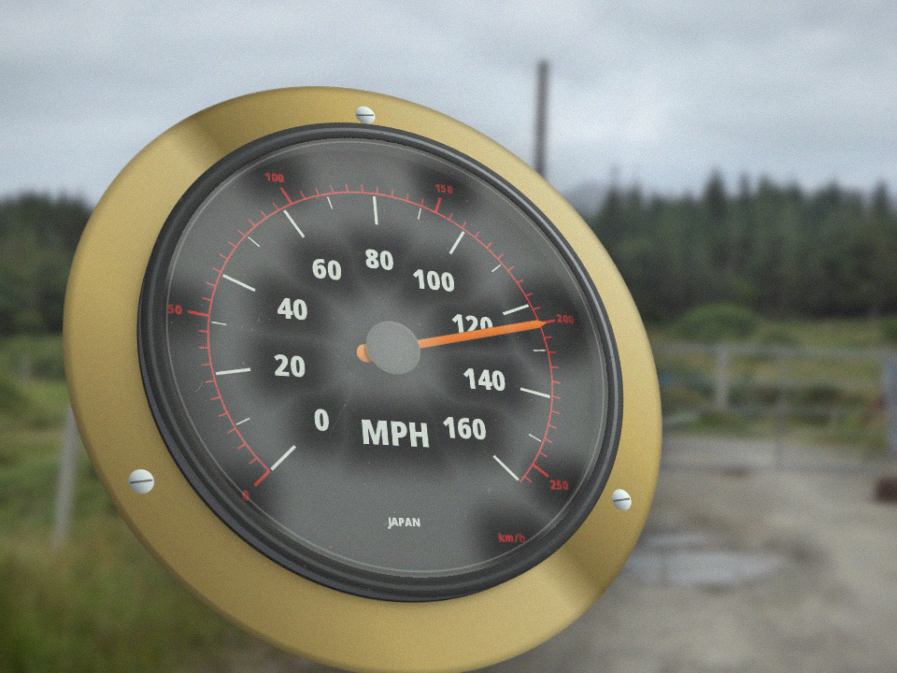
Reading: 125mph
